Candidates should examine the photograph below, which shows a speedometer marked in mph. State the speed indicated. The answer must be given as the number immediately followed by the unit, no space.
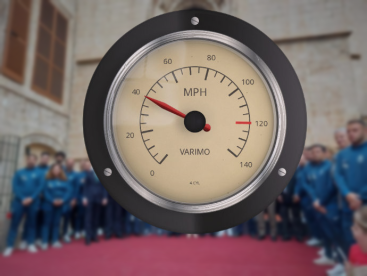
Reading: 40mph
